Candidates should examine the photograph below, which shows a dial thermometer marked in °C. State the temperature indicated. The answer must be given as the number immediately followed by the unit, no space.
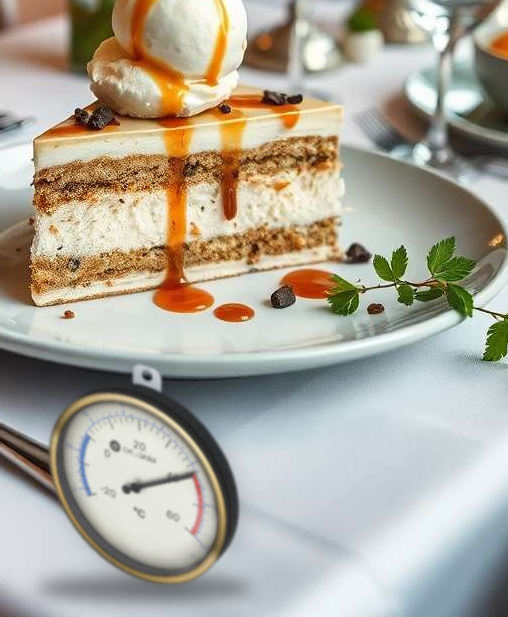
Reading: 40°C
